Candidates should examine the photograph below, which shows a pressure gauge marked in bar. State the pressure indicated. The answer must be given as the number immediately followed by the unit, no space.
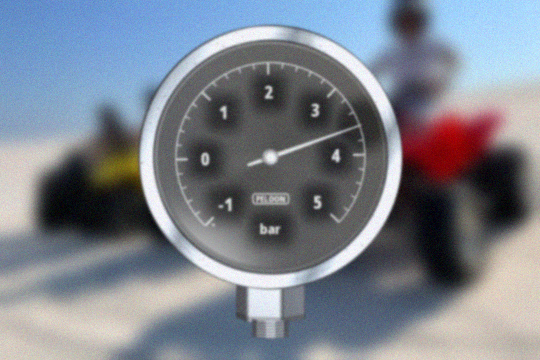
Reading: 3.6bar
